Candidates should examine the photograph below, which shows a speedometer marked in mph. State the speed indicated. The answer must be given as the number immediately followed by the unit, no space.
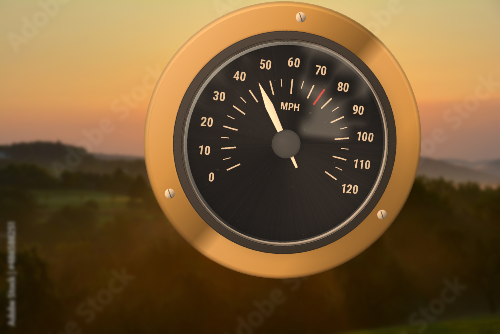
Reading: 45mph
